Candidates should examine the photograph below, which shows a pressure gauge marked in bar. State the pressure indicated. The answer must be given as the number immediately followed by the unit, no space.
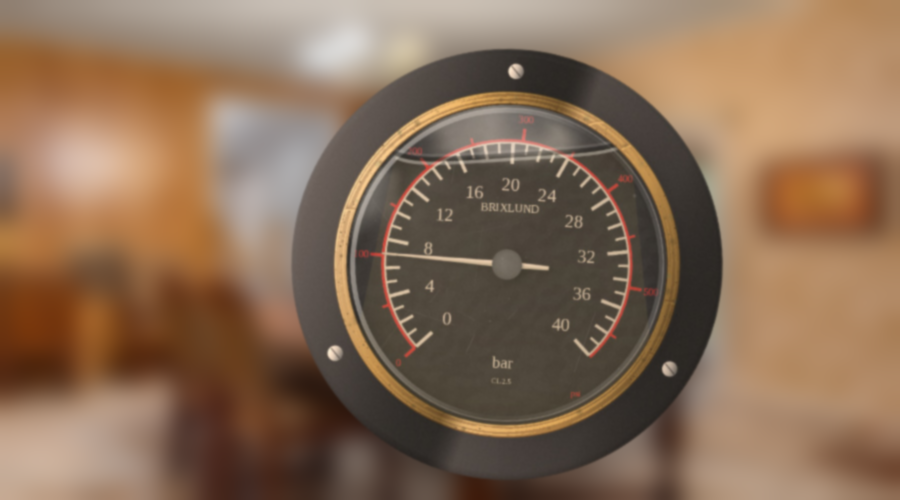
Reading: 7bar
